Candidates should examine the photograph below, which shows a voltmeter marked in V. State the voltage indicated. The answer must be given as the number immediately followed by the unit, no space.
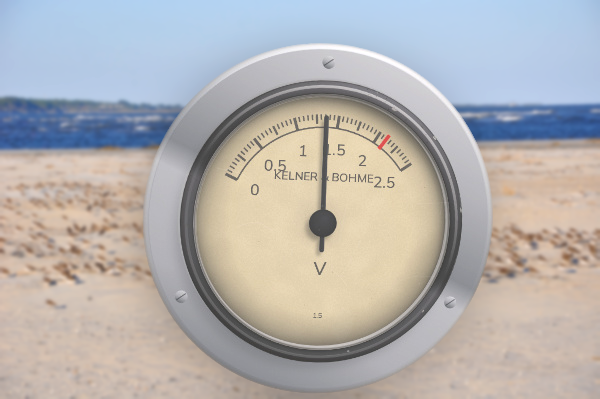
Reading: 1.35V
